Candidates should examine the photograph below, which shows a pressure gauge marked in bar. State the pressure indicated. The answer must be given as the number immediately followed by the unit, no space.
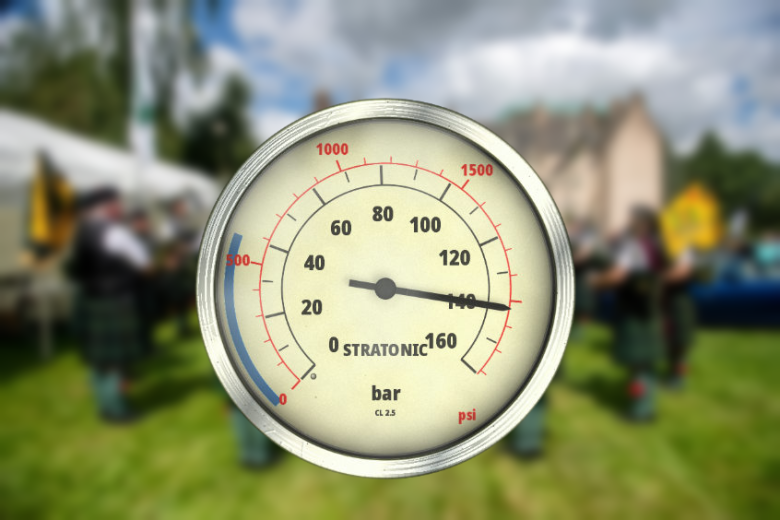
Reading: 140bar
